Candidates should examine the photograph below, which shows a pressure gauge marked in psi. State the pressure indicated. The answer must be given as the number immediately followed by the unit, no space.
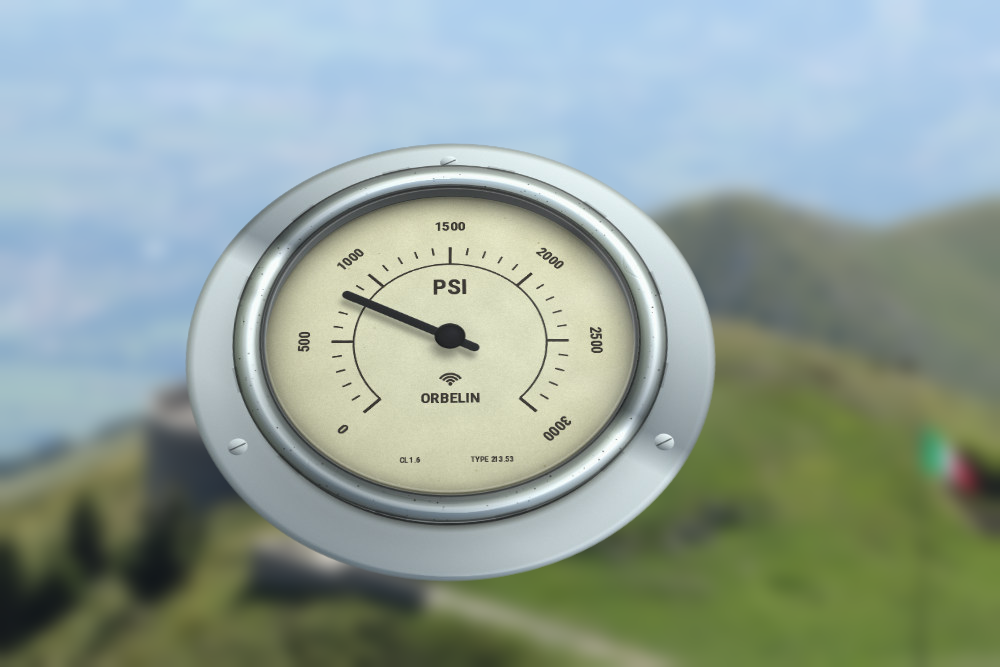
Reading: 800psi
